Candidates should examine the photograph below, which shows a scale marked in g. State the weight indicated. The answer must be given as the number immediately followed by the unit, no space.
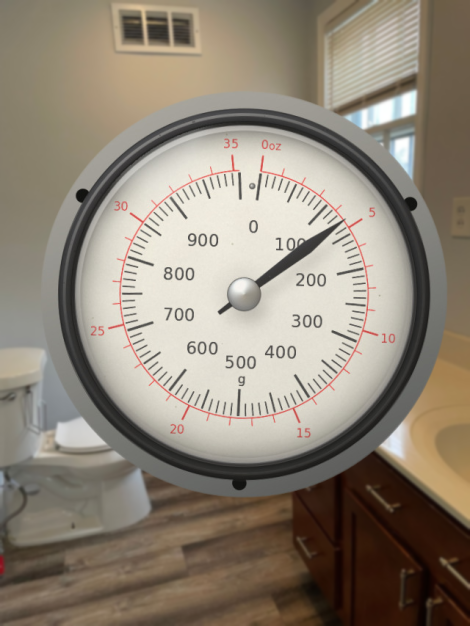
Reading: 130g
